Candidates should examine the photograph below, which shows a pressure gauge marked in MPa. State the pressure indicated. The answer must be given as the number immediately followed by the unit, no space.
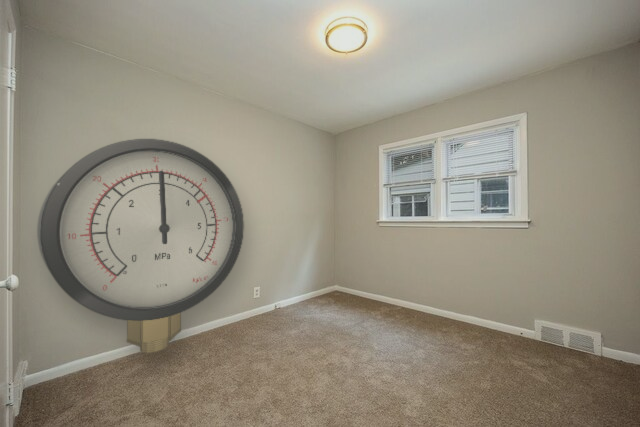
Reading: 3MPa
